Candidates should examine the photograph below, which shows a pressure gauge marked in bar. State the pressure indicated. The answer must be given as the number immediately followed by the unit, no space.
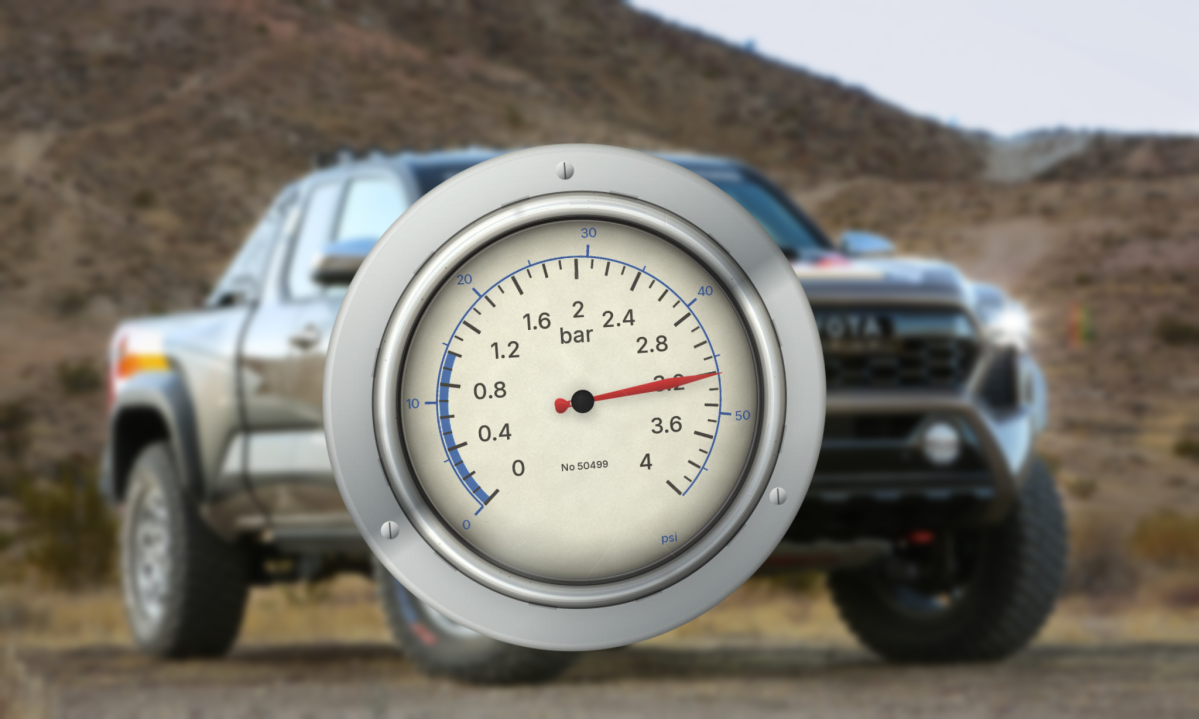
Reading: 3.2bar
